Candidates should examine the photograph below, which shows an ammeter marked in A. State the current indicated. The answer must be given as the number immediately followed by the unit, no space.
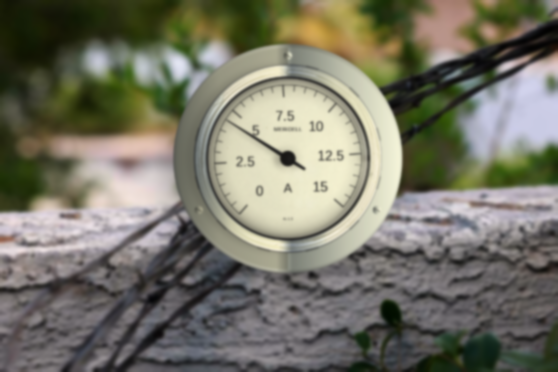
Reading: 4.5A
